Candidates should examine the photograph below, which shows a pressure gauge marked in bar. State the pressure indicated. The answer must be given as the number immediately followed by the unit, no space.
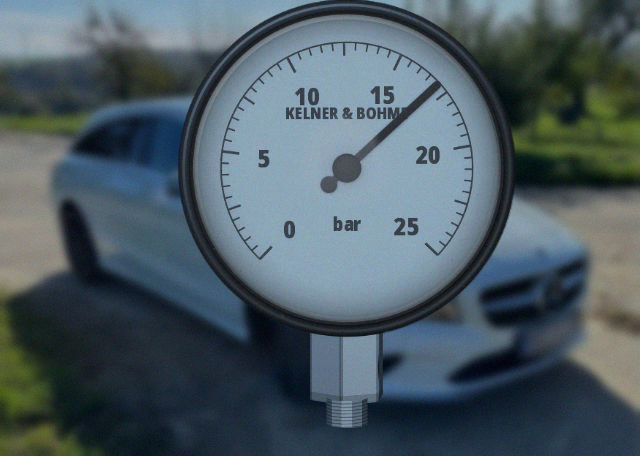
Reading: 17bar
